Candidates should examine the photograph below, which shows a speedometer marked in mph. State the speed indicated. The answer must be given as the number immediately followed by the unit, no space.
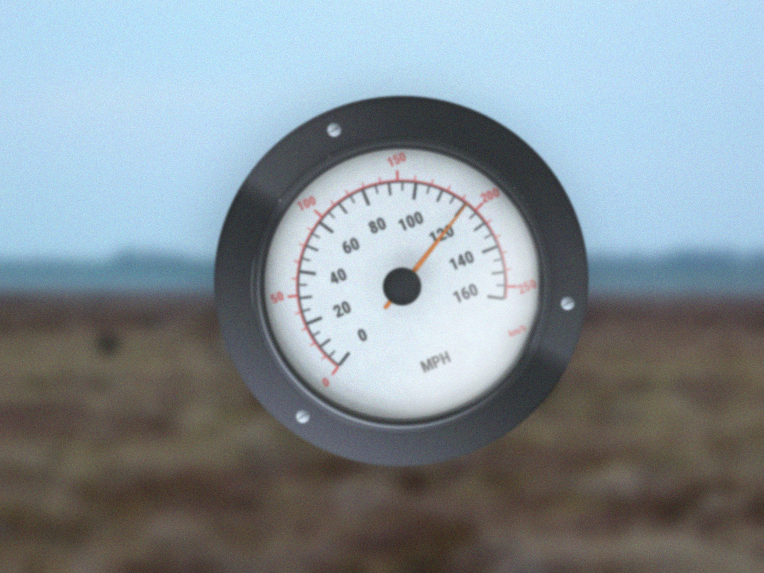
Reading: 120mph
